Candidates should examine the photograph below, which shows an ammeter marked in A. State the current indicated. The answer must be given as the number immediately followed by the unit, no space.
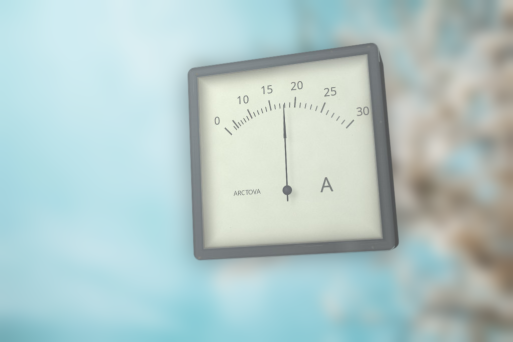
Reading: 18A
